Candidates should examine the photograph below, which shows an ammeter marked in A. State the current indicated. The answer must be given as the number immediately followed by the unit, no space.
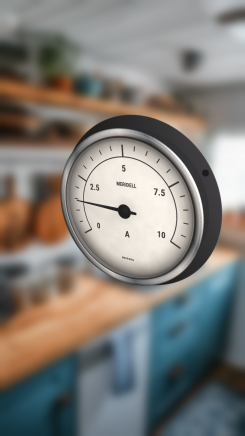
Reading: 1.5A
